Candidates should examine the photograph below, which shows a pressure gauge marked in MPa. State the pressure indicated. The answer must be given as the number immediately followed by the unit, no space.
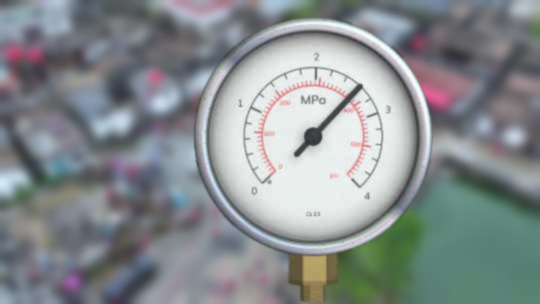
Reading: 2.6MPa
